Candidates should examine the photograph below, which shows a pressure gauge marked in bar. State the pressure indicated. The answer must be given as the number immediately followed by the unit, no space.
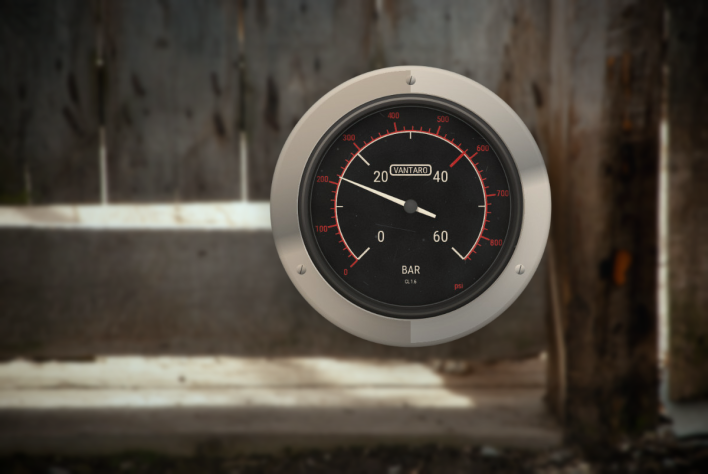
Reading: 15bar
